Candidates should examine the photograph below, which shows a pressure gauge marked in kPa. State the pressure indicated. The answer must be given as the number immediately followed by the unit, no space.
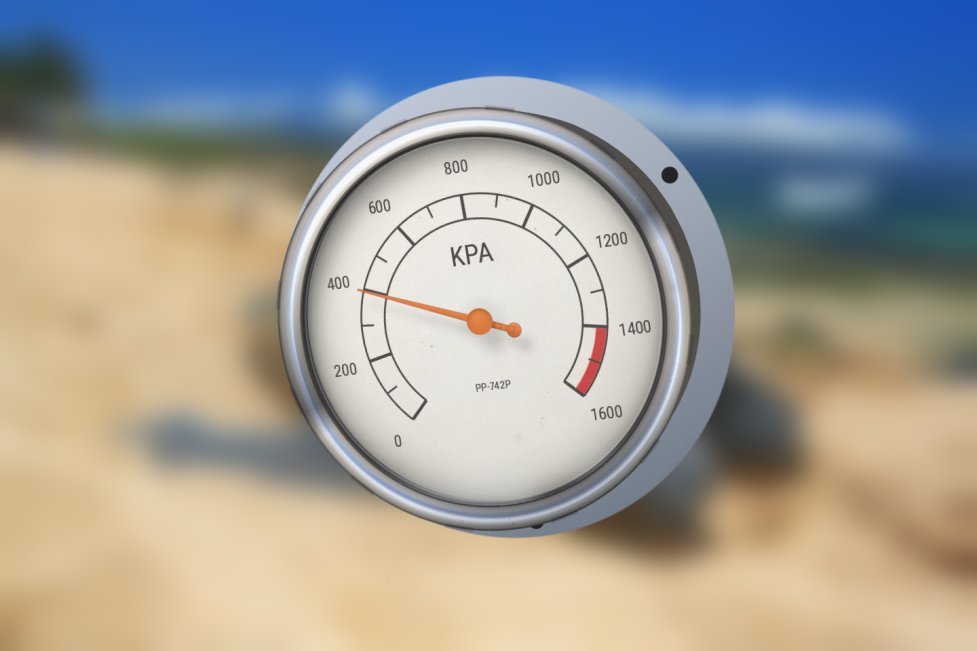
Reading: 400kPa
